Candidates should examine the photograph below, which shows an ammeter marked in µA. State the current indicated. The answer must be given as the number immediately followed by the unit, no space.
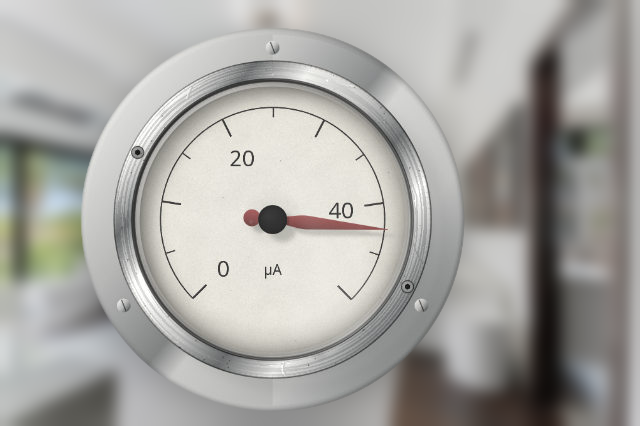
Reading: 42.5µA
